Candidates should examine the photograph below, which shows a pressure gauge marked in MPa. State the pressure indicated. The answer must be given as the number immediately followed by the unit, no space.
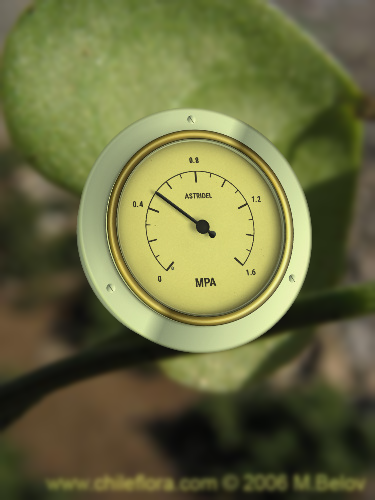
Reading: 0.5MPa
